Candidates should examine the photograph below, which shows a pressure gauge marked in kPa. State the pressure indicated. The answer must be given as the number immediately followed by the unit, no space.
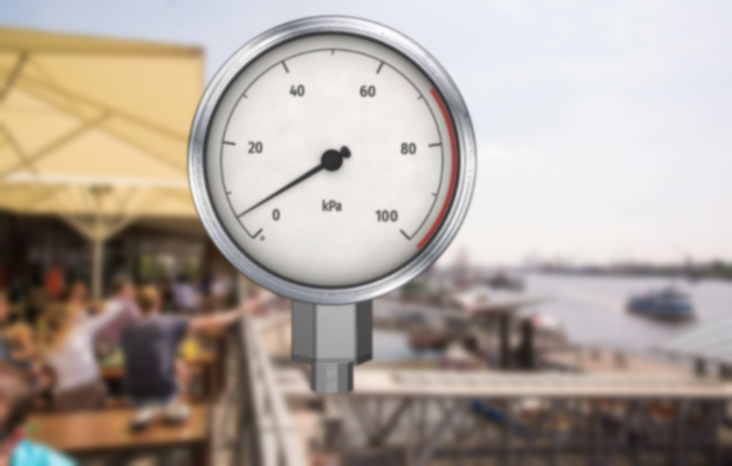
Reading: 5kPa
